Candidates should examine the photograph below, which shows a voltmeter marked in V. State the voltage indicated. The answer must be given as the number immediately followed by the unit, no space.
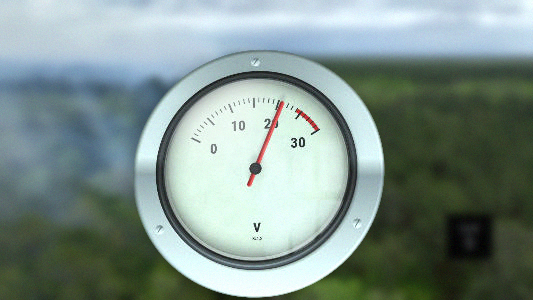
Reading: 21V
